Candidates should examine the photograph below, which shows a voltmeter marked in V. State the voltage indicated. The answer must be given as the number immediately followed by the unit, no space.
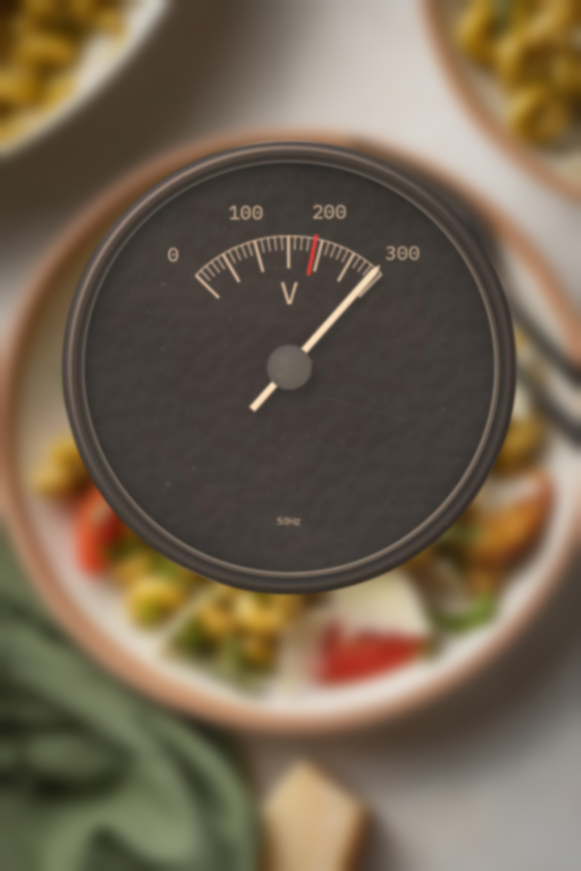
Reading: 290V
